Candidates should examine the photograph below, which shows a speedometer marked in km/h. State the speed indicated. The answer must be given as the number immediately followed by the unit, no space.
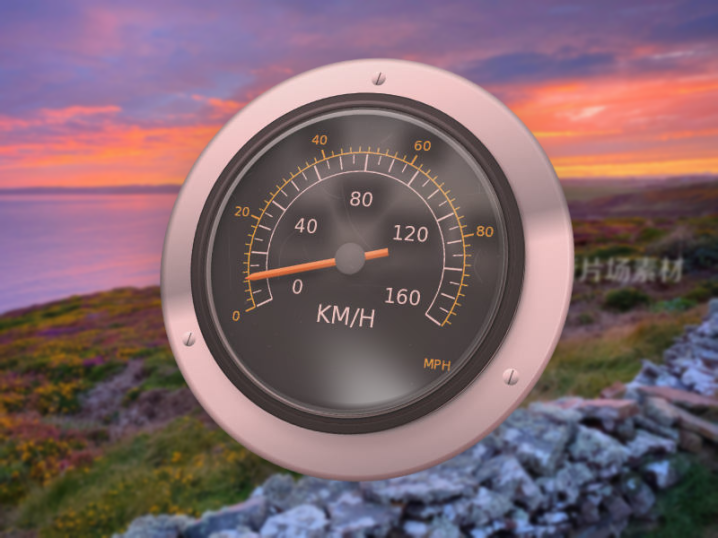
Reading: 10km/h
